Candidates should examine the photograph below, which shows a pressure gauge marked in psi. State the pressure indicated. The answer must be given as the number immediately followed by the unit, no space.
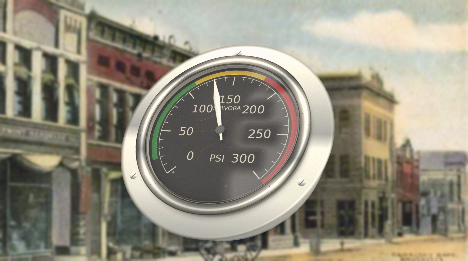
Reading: 130psi
